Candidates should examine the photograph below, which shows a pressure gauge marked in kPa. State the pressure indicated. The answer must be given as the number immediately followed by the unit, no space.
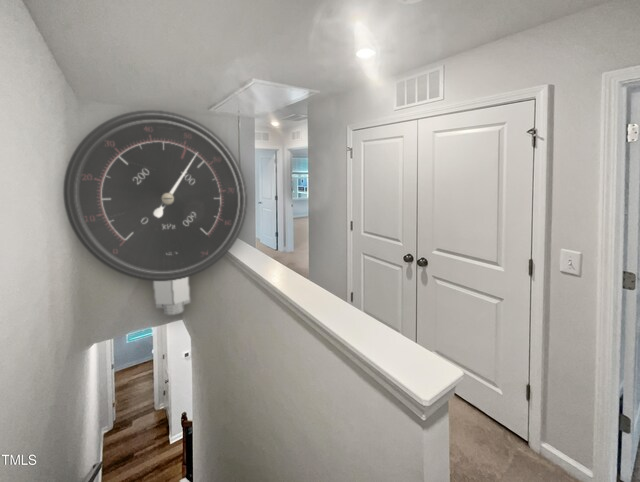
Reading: 375kPa
